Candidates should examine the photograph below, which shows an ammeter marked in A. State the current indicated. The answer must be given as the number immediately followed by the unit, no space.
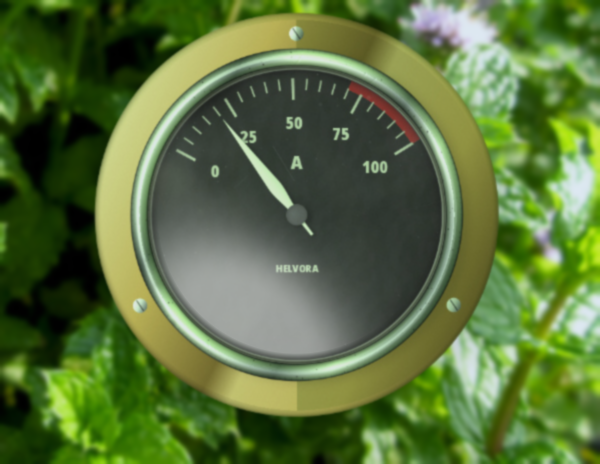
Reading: 20A
